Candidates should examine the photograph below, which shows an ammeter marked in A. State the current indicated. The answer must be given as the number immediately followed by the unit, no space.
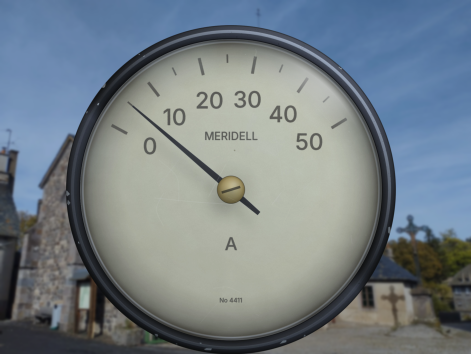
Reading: 5A
